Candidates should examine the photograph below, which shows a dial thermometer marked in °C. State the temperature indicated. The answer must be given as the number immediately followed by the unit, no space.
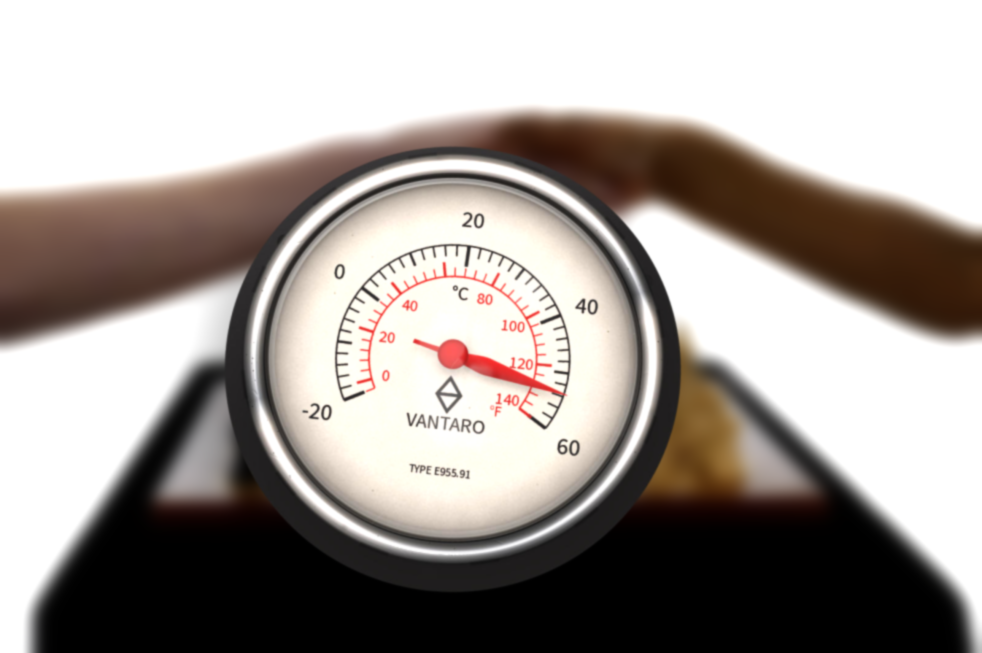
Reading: 54°C
